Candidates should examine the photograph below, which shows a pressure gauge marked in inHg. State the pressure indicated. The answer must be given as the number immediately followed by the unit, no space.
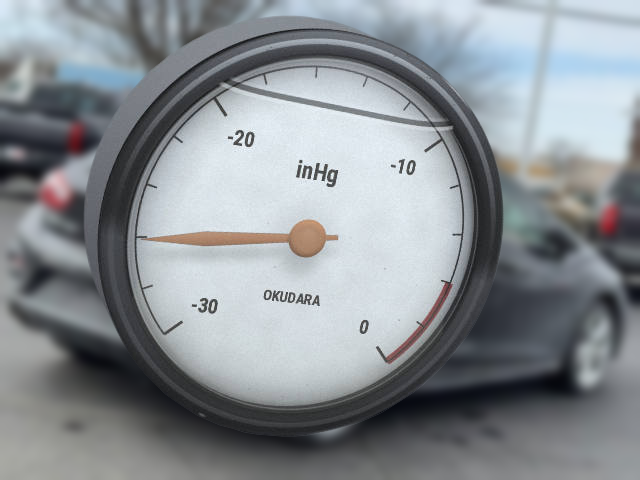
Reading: -26inHg
